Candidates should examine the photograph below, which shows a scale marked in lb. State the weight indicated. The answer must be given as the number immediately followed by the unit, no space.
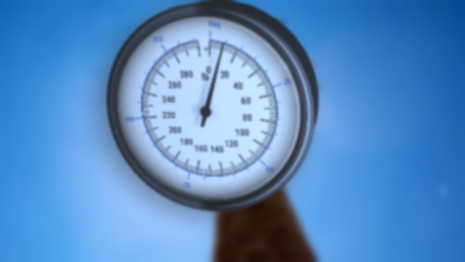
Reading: 10lb
